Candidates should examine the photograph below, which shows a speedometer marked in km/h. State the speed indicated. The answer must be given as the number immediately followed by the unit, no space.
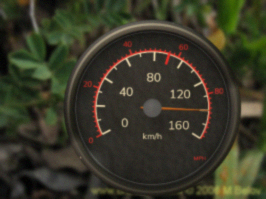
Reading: 140km/h
